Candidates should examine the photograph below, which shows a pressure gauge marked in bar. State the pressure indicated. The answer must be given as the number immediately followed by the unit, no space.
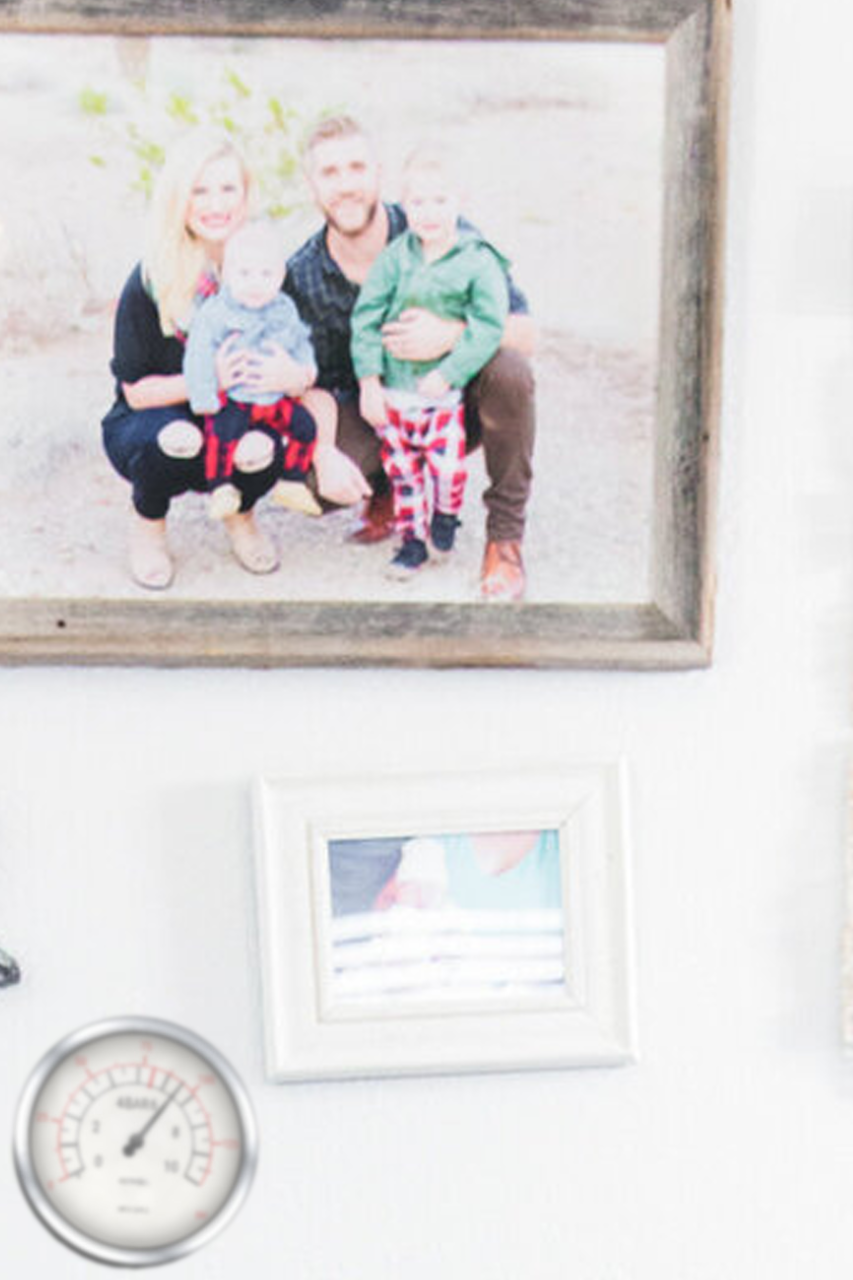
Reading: 6.5bar
